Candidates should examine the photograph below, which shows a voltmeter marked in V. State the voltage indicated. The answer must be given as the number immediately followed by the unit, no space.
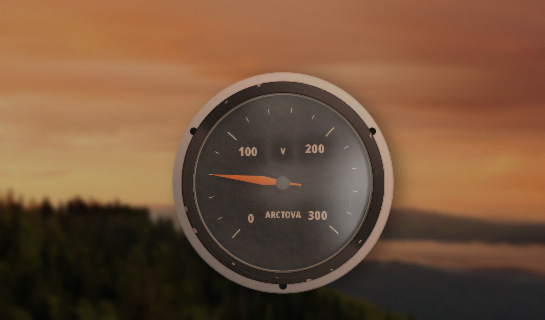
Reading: 60V
